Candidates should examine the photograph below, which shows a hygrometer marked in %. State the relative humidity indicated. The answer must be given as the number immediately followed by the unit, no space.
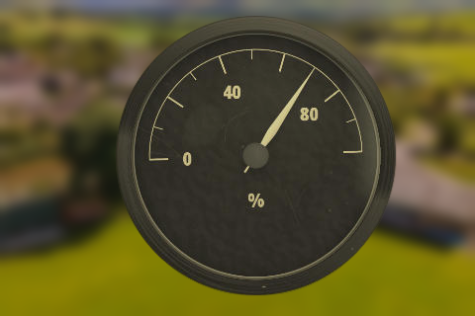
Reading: 70%
